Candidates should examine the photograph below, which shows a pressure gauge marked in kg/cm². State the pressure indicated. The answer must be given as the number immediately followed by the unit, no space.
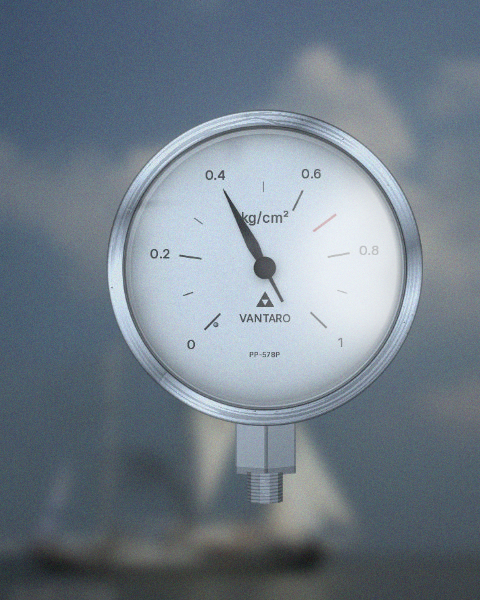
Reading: 0.4kg/cm²
